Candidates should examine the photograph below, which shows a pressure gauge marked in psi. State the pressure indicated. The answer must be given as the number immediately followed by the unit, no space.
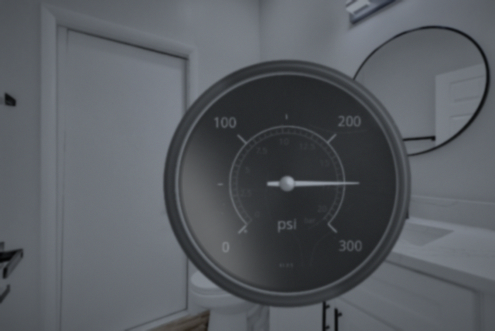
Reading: 250psi
